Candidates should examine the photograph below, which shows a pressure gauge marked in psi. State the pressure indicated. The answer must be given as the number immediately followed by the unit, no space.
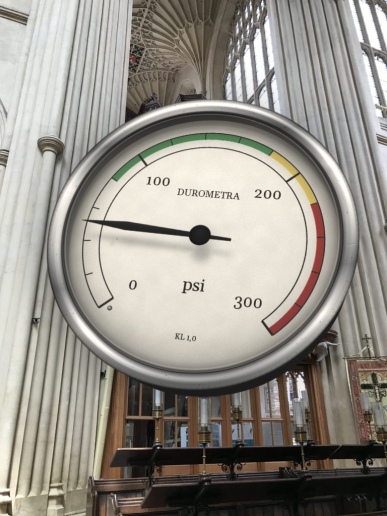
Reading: 50psi
